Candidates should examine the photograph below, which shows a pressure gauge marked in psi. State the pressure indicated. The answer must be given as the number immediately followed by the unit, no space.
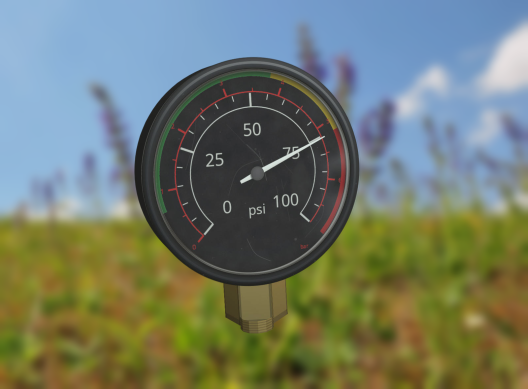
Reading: 75psi
